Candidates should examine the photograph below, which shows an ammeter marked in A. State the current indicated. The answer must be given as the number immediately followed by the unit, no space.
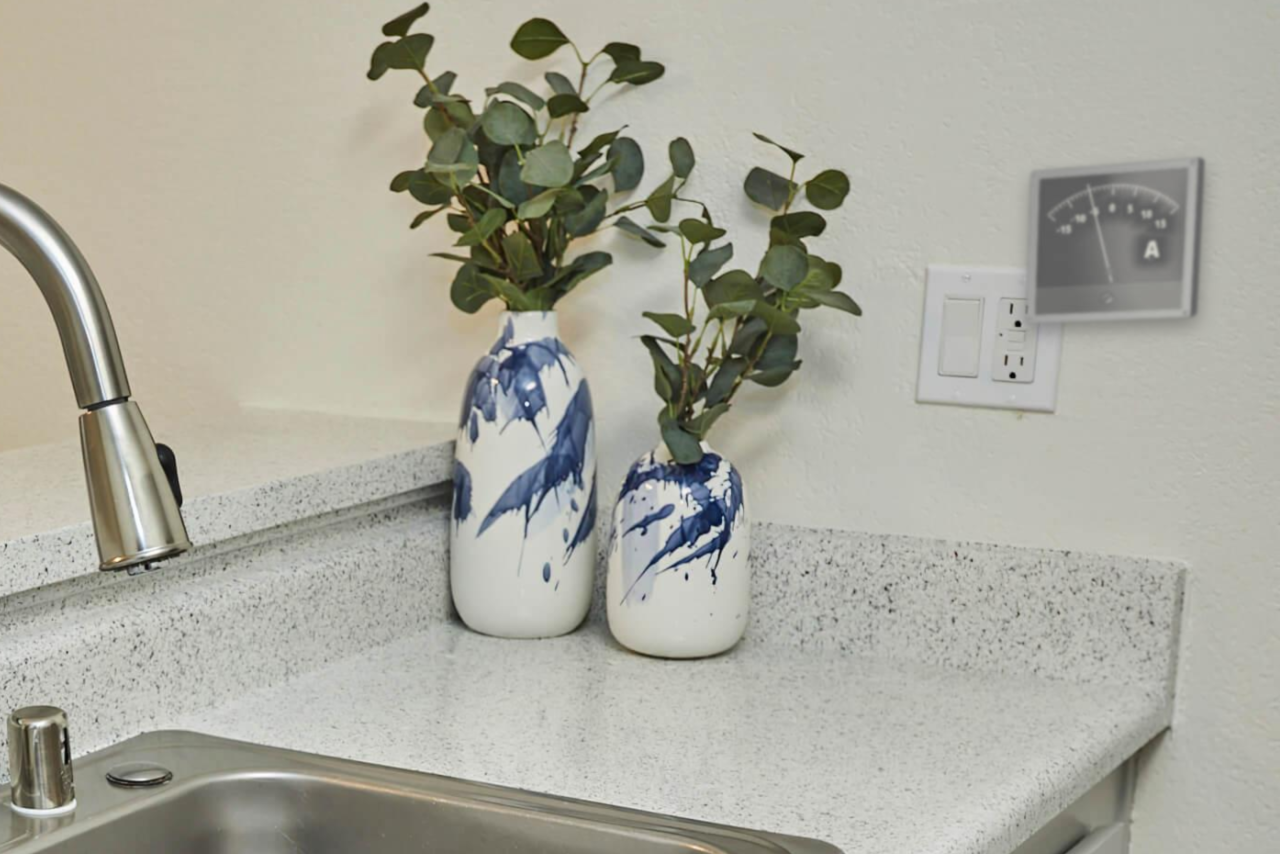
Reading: -5A
